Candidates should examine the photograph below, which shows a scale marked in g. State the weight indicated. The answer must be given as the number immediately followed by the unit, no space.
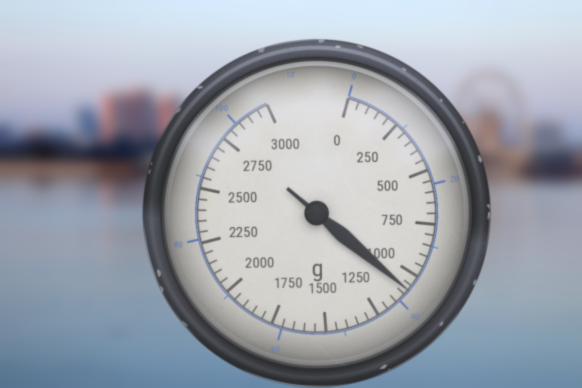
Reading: 1075g
